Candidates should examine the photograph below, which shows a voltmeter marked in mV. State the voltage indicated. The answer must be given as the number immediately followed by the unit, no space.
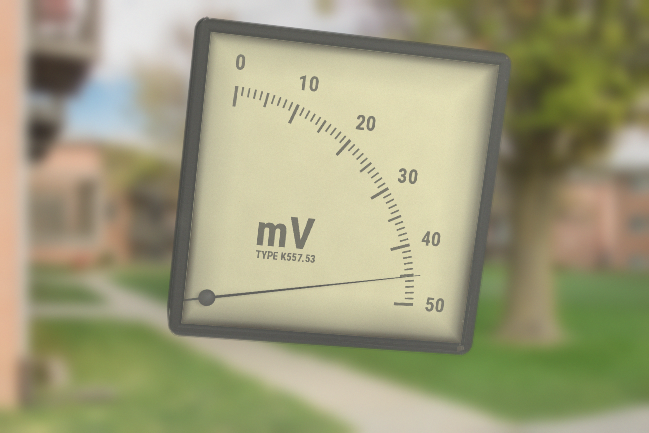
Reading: 45mV
